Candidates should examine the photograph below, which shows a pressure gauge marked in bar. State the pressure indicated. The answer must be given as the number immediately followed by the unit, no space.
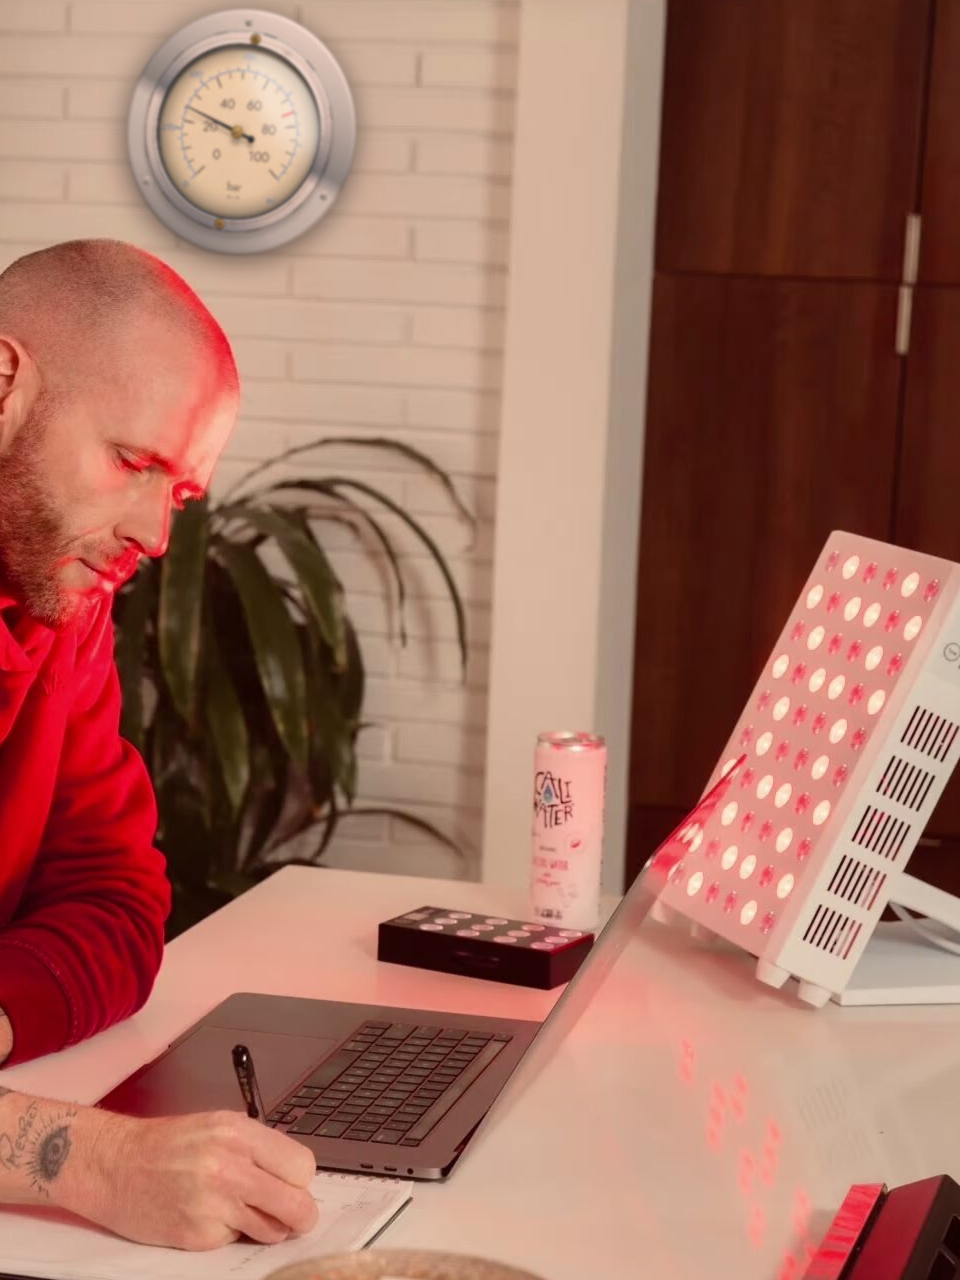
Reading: 25bar
